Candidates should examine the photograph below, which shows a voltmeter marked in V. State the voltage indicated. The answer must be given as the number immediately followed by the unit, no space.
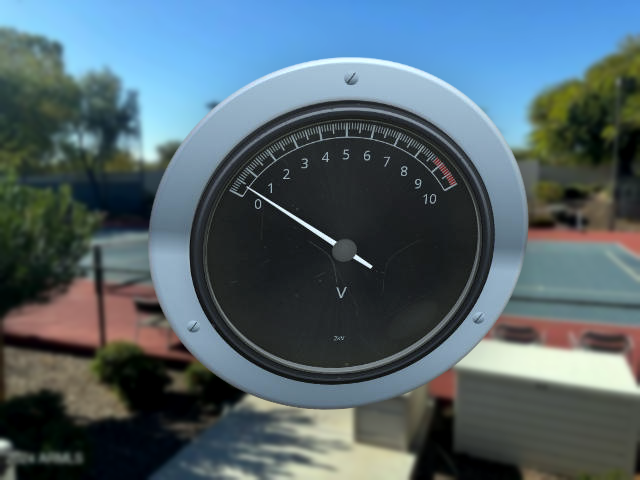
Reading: 0.5V
